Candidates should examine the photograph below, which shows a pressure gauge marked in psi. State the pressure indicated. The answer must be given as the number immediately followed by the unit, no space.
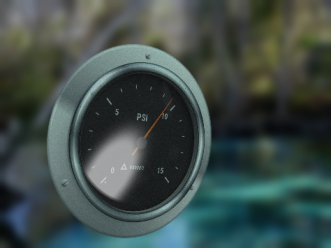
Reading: 9.5psi
